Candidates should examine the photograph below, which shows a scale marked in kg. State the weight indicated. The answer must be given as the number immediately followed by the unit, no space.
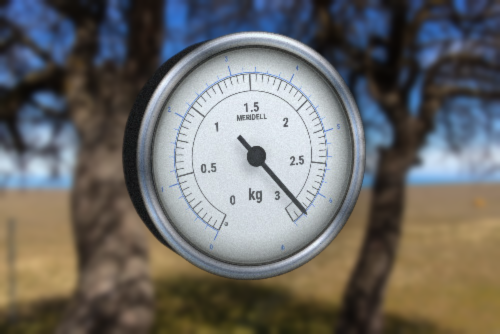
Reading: 2.9kg
